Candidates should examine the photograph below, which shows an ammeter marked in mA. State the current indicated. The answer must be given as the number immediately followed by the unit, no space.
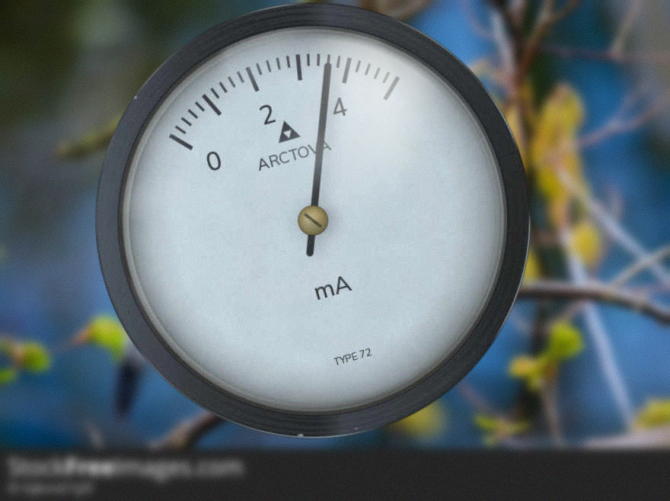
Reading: 3.6mA
